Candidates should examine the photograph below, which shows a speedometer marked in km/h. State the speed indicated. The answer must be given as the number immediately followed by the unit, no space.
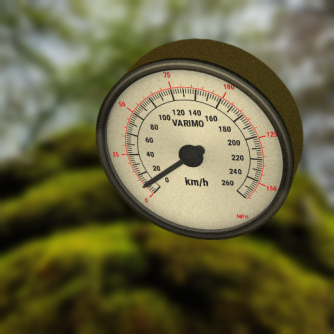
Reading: 10km/h
